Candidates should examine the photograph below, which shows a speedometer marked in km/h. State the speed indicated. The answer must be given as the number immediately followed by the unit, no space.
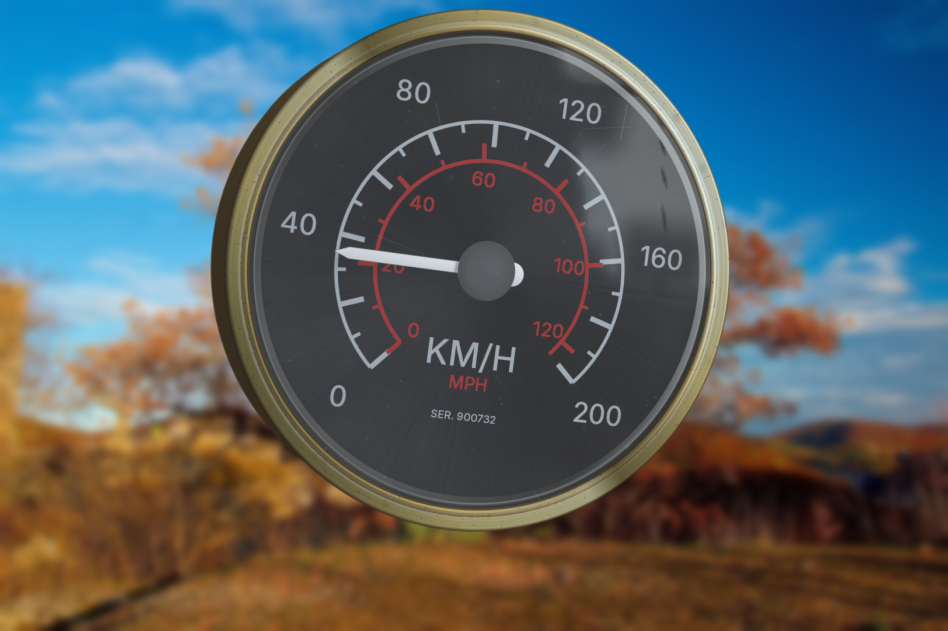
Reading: 35km/h
